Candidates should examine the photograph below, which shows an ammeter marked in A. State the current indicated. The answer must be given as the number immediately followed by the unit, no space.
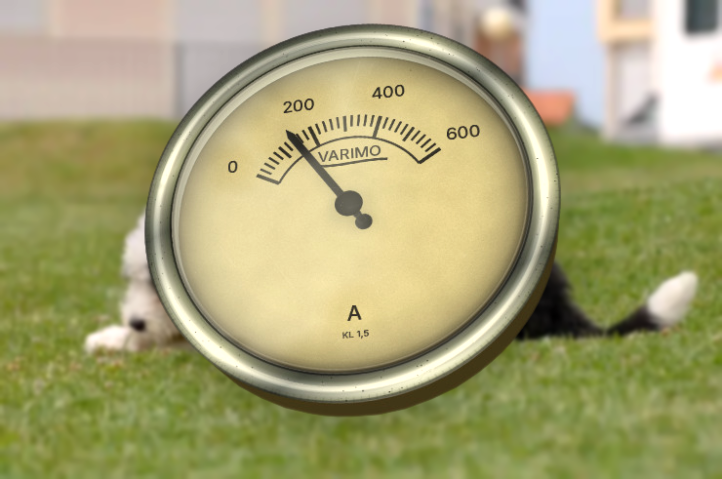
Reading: 140A
